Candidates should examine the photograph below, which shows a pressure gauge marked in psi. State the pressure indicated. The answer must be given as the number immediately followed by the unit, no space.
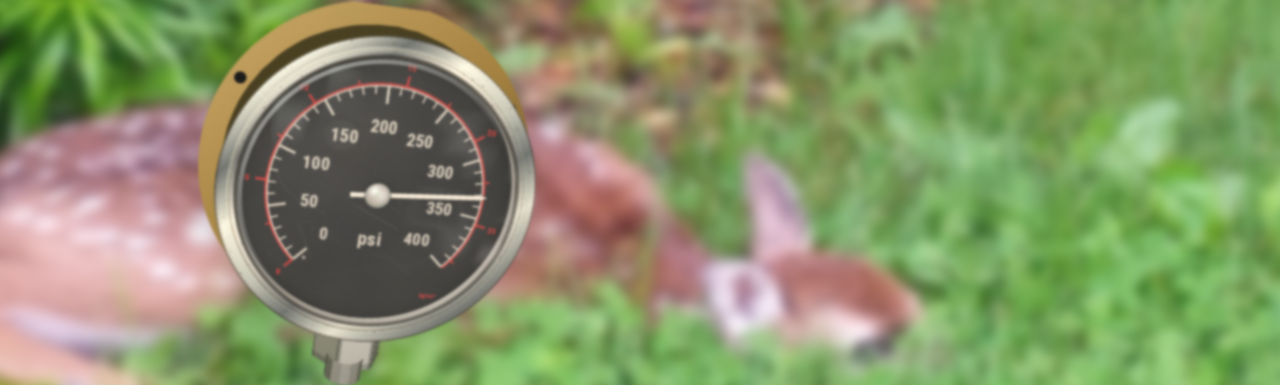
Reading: 330psi
